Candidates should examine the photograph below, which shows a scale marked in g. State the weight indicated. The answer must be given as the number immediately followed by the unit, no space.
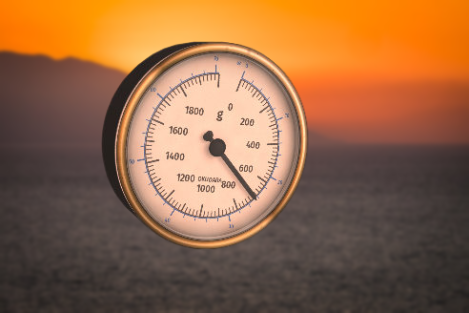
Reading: 700g
